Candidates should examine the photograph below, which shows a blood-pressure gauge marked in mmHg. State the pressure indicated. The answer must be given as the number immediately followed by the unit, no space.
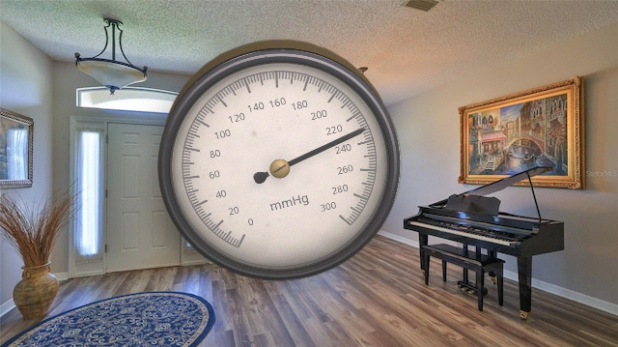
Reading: 230mmHg
